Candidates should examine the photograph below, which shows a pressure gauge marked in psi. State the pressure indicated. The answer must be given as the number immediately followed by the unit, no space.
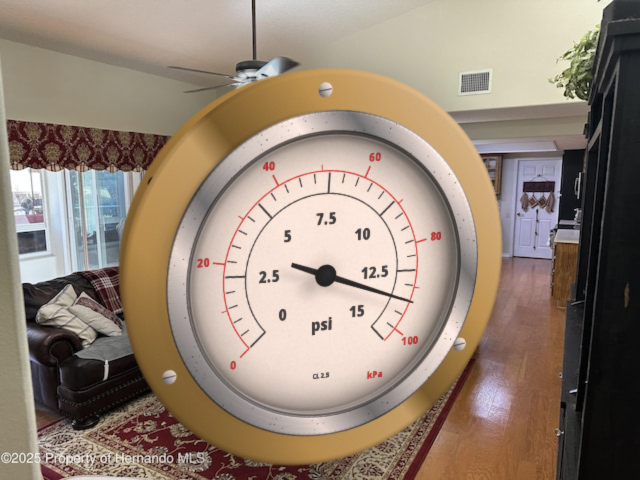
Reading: 13.5psi
